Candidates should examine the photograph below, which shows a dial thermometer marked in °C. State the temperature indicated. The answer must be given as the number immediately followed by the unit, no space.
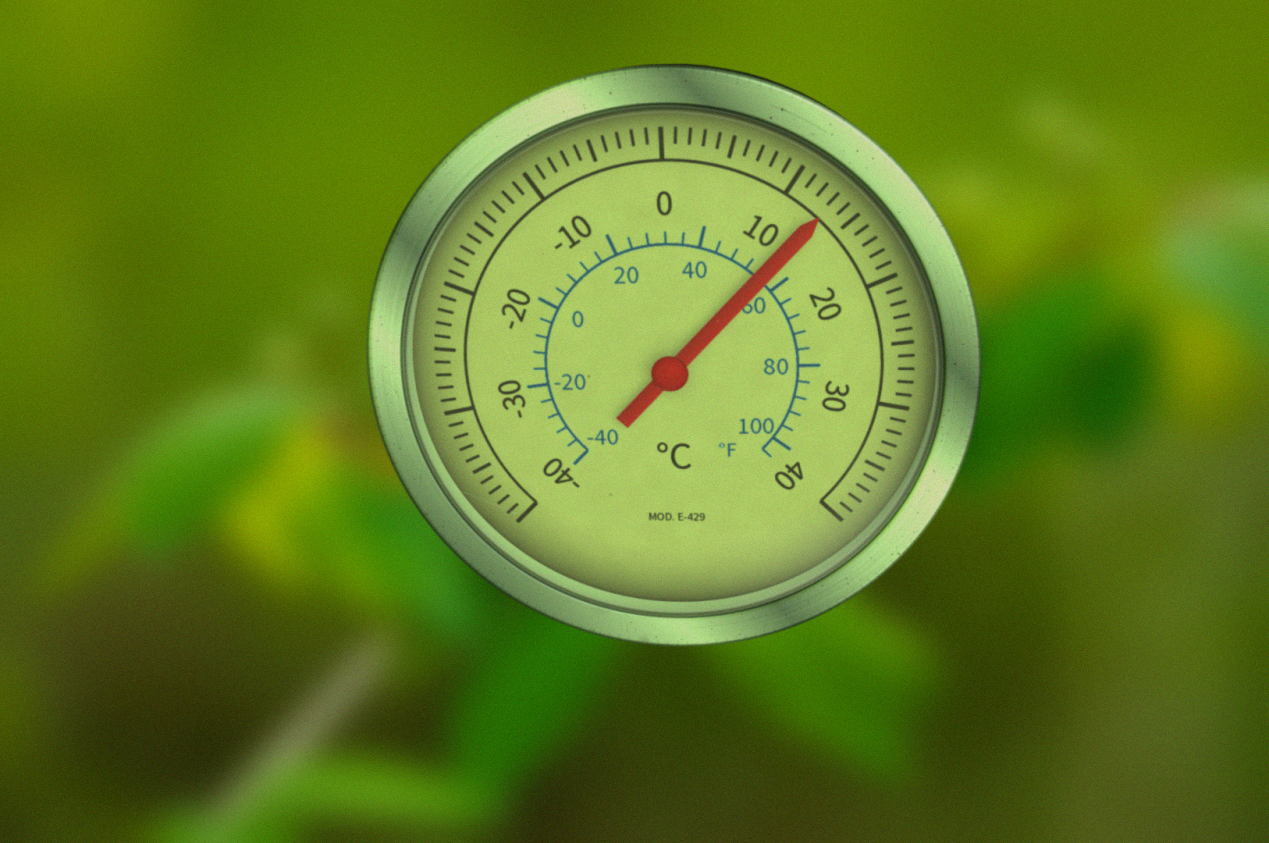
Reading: 13°C
